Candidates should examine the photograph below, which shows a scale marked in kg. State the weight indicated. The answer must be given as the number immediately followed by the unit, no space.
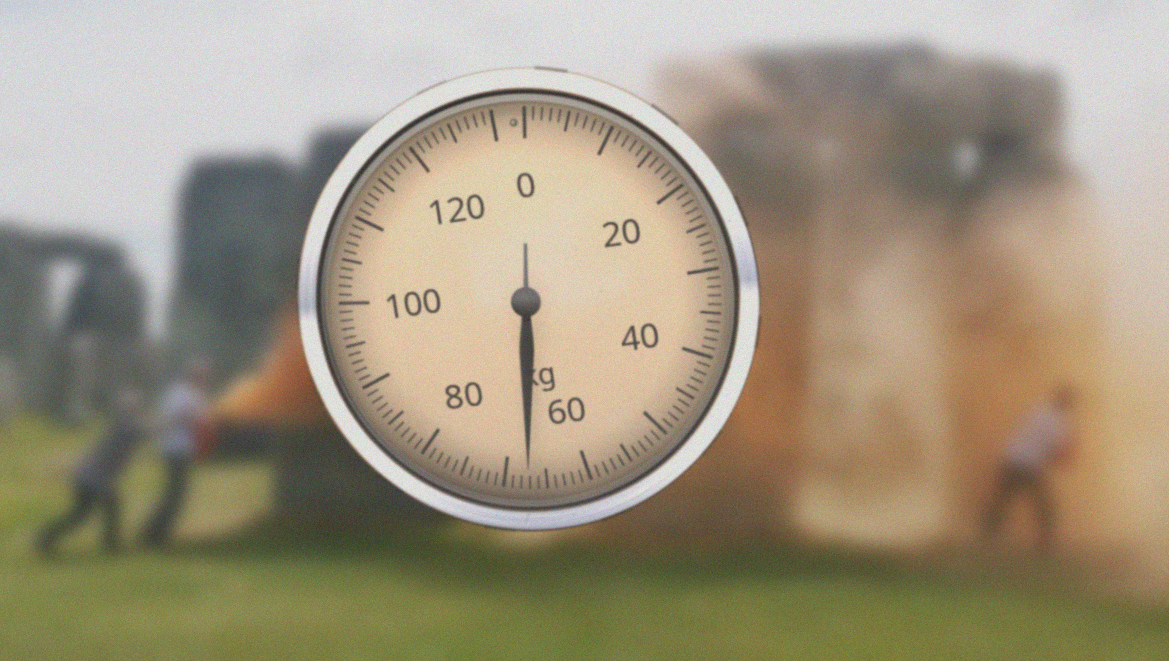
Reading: 67kg
